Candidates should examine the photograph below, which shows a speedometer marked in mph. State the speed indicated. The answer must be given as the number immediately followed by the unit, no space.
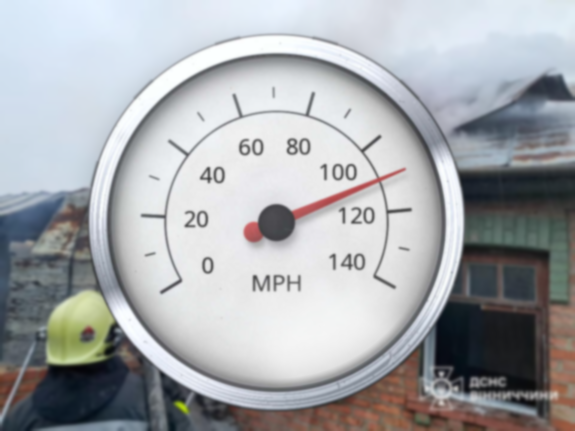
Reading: 110mph
